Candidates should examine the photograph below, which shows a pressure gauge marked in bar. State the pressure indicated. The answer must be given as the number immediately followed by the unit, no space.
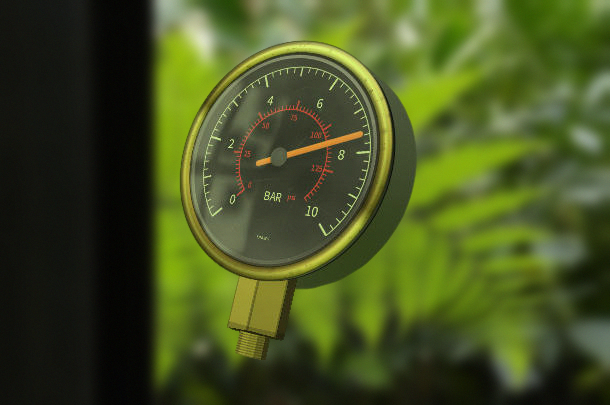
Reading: 7.6bar
